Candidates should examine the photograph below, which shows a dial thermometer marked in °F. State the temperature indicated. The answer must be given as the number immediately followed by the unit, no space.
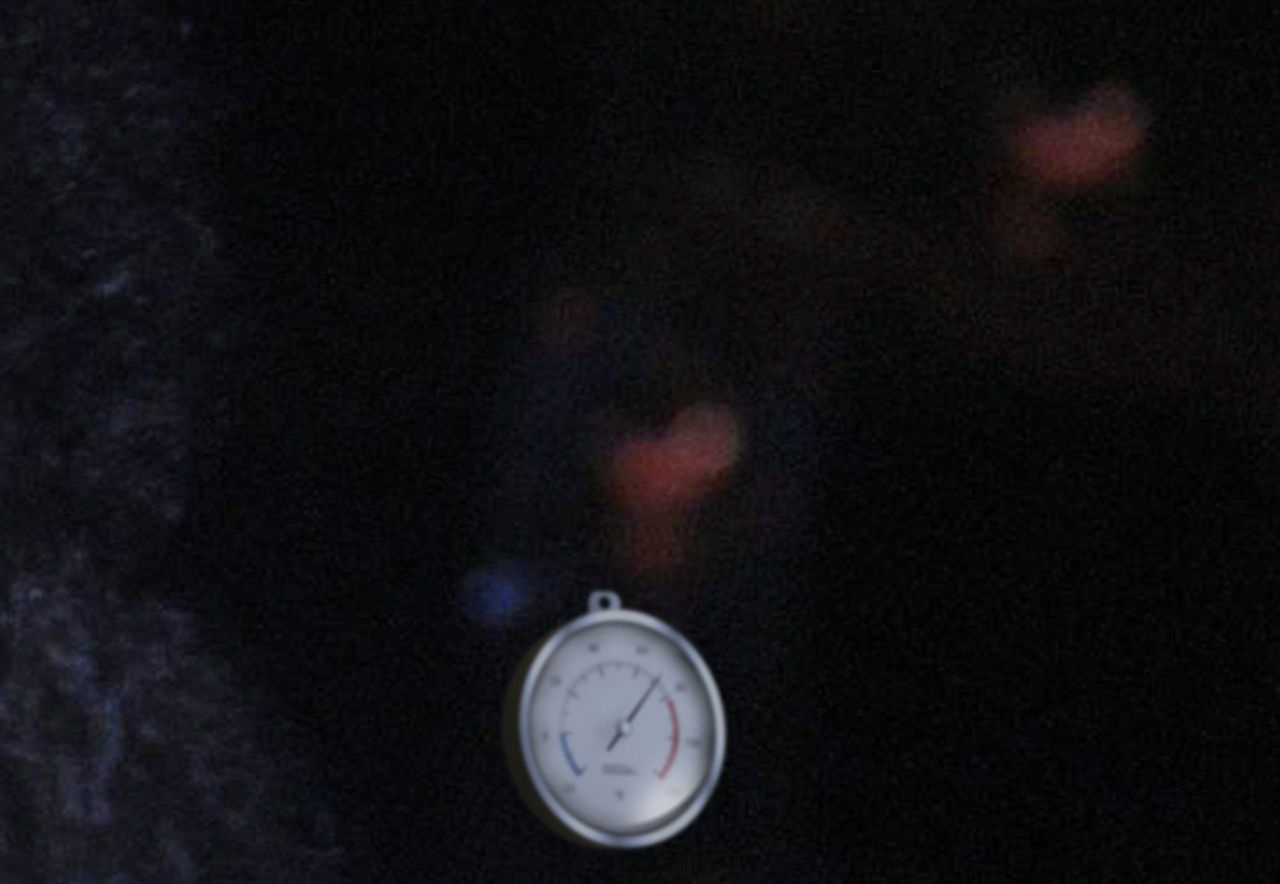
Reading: 70°F
